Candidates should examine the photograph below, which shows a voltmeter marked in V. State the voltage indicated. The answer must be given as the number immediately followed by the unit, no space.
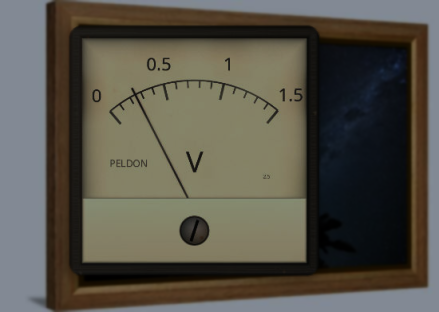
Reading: 0.25V
